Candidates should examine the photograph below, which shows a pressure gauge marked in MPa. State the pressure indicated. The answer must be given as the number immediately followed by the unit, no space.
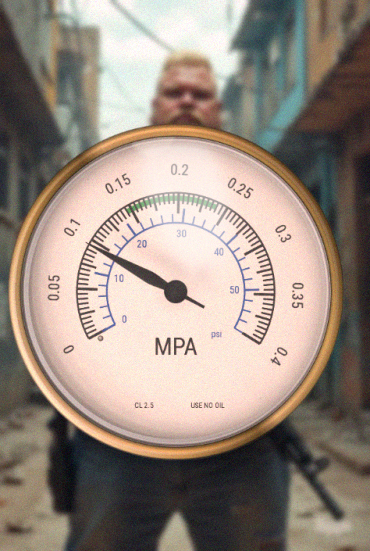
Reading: 0.095MPa
